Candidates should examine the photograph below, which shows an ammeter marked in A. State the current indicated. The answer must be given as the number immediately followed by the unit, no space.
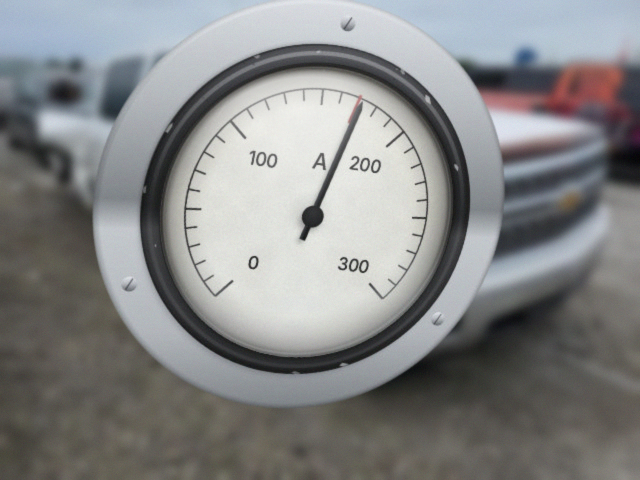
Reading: 170A
